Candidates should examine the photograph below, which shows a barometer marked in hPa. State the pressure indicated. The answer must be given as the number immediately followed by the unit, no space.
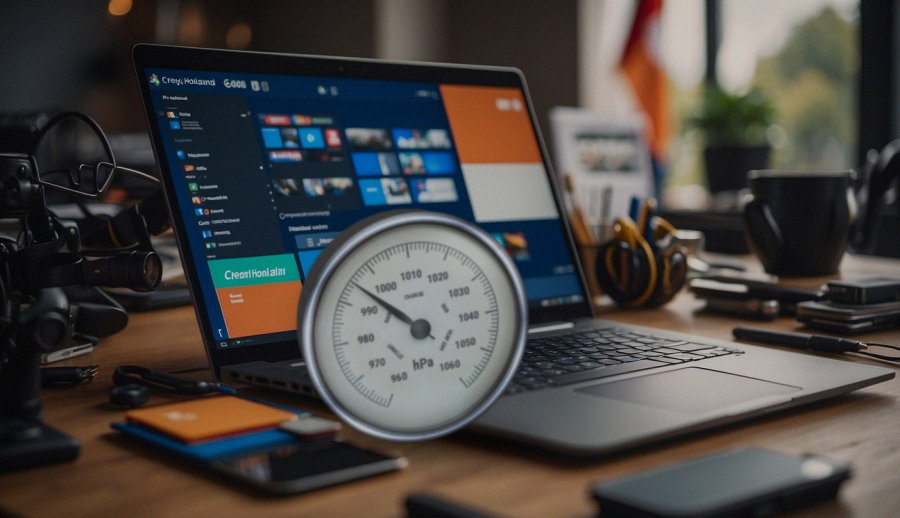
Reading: 995hPa
